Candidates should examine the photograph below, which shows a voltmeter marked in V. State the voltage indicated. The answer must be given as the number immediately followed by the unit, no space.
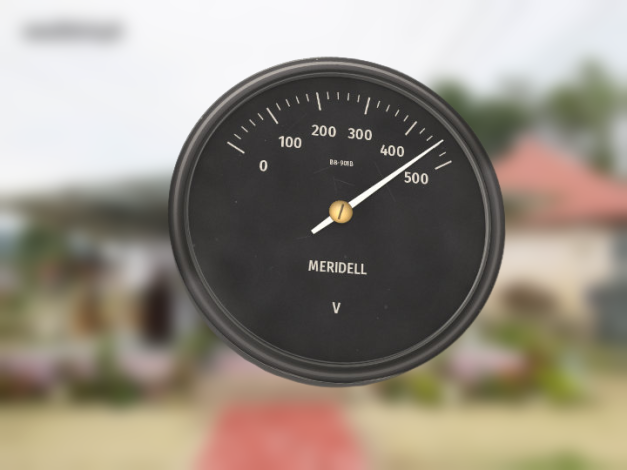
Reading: 460V
